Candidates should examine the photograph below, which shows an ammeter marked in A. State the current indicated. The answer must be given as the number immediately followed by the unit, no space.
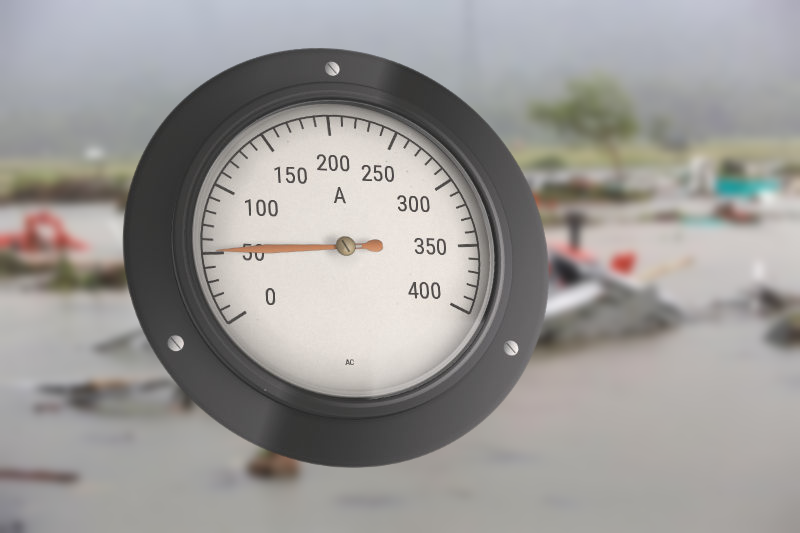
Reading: 50A
